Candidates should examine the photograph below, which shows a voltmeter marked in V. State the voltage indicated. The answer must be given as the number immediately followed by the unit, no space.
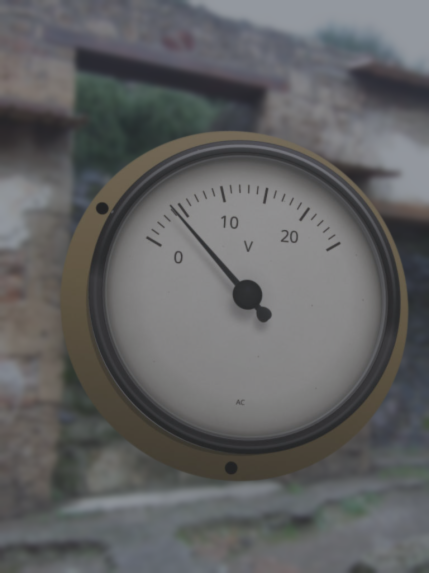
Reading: 4V
